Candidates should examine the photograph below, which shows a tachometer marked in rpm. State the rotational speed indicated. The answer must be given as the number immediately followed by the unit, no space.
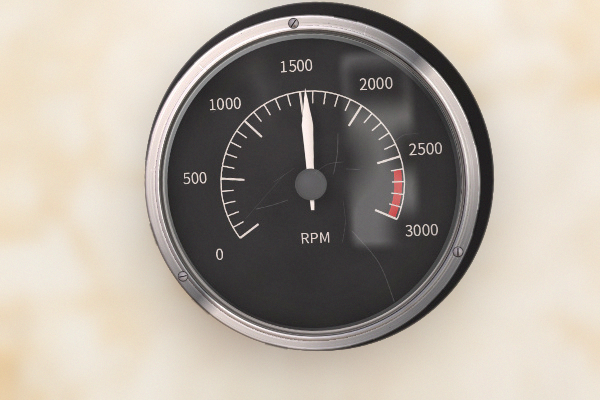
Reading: 1550rpm
